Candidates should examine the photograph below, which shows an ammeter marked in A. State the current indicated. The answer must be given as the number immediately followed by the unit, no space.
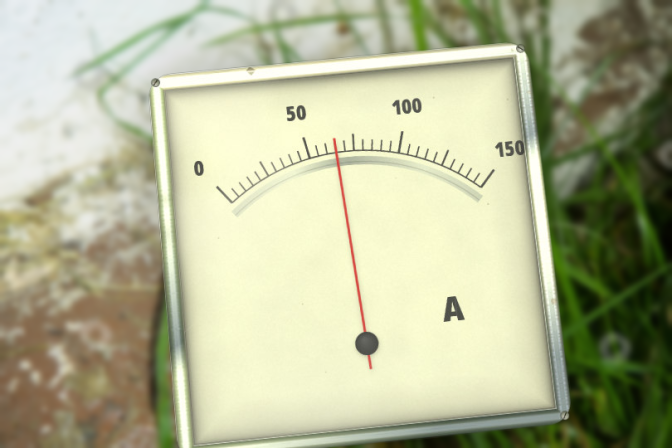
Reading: 65A
